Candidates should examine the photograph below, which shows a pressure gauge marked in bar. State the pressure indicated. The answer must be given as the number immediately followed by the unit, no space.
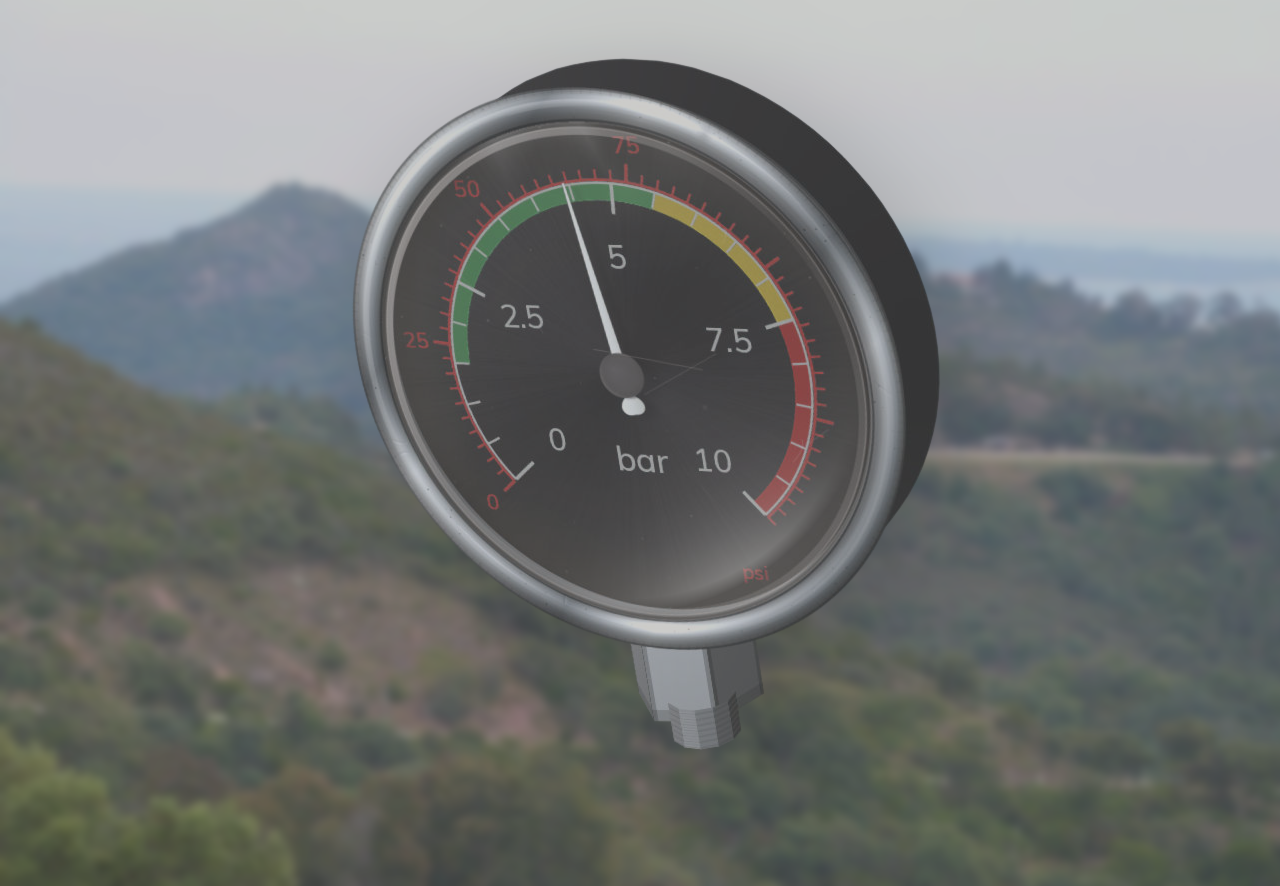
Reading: 4.5bar
